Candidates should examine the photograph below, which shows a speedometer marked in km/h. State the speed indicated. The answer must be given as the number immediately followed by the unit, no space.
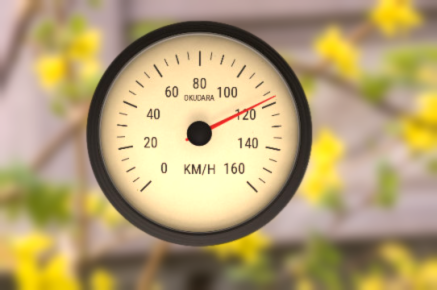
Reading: 117.5km/h
